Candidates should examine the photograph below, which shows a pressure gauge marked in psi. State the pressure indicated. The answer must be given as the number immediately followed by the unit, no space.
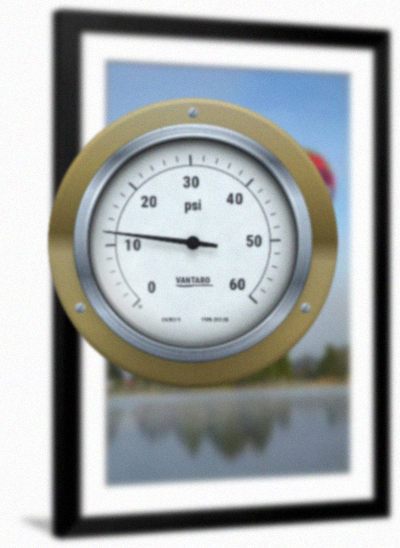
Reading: 12psi
